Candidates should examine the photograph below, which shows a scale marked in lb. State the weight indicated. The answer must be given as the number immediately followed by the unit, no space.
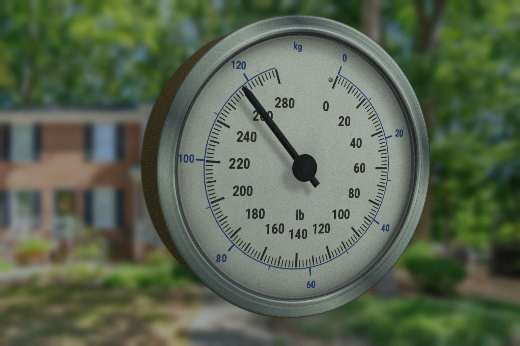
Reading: 260lb
